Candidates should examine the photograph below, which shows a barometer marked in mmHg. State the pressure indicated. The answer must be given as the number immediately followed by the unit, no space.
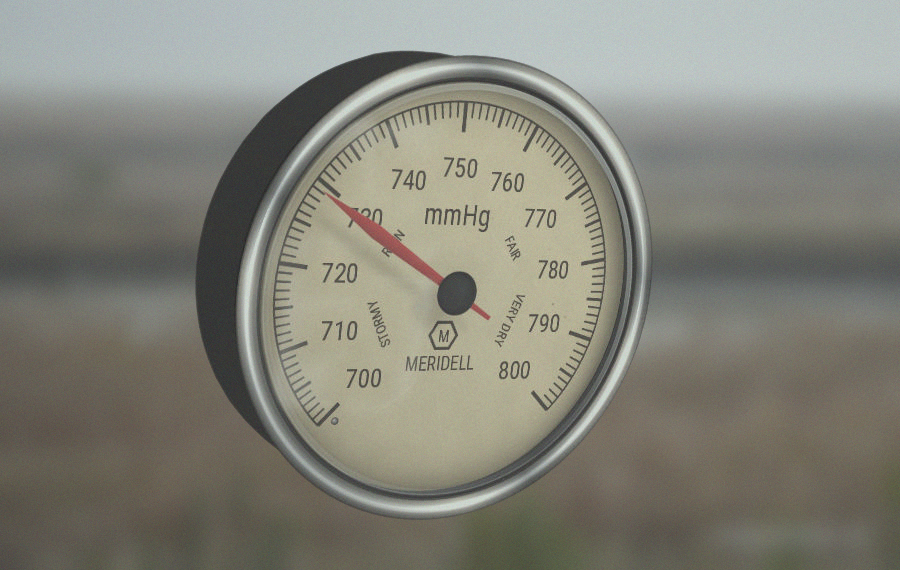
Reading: 729mmHg
